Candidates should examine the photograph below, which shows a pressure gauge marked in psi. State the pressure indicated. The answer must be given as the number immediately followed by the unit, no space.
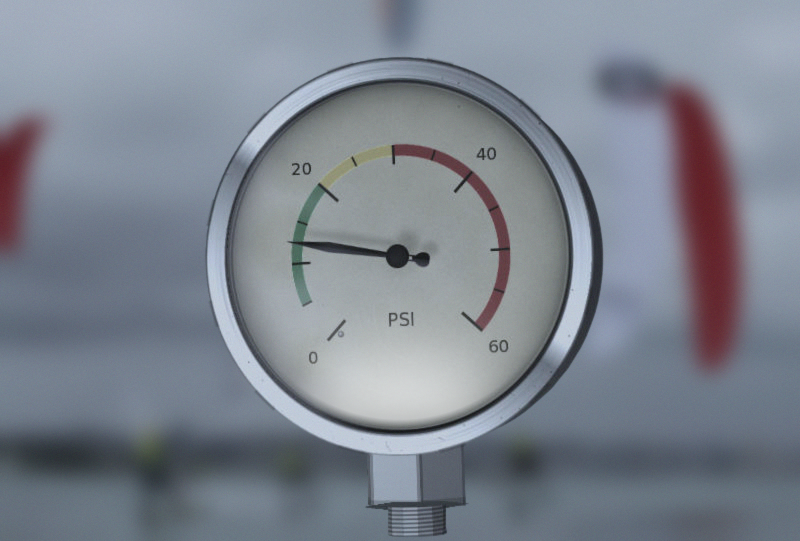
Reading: 12.5psi
